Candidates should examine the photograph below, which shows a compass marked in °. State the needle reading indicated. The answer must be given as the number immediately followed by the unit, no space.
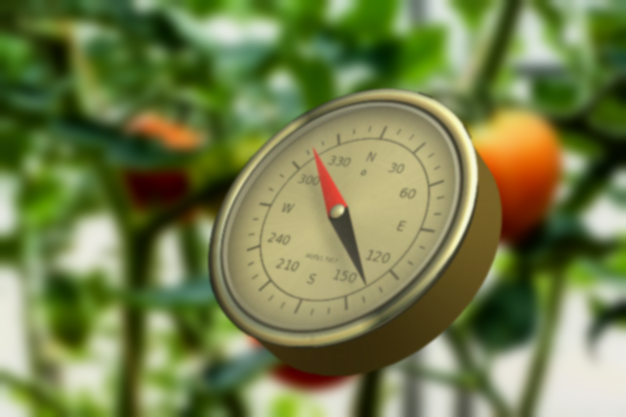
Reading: 315°
